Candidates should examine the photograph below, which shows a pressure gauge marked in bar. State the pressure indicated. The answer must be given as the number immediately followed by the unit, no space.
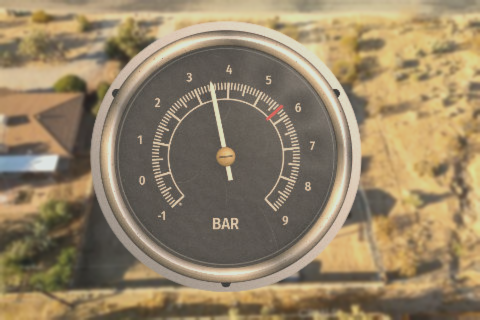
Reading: 3.5bar
